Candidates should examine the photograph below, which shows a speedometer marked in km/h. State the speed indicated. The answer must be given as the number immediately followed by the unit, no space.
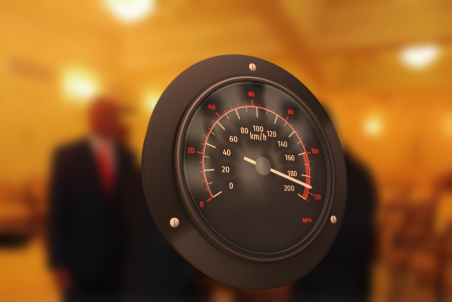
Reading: 190km/h
